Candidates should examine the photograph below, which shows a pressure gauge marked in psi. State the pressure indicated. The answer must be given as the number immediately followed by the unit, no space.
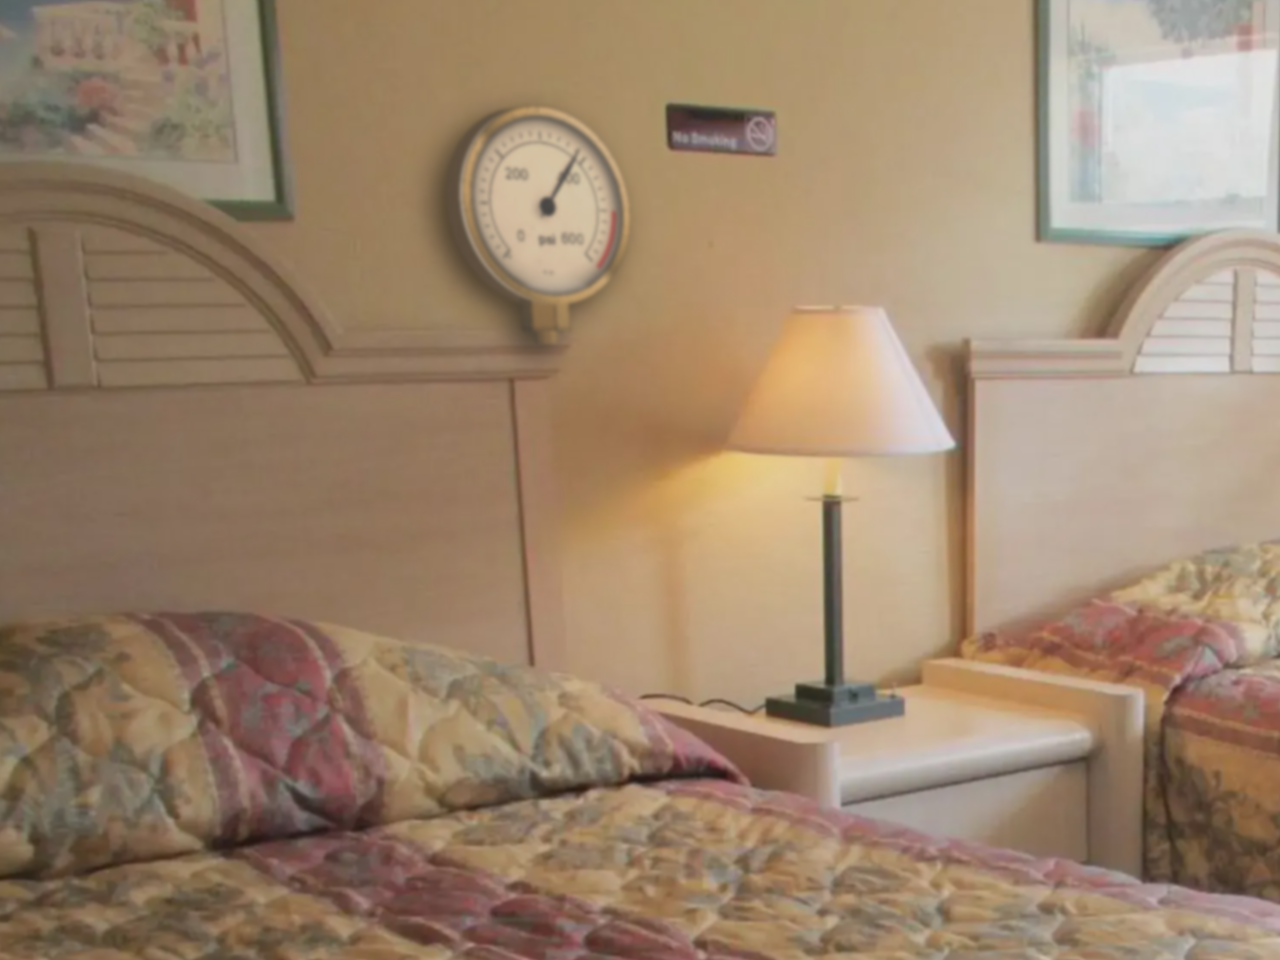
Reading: 380psi
